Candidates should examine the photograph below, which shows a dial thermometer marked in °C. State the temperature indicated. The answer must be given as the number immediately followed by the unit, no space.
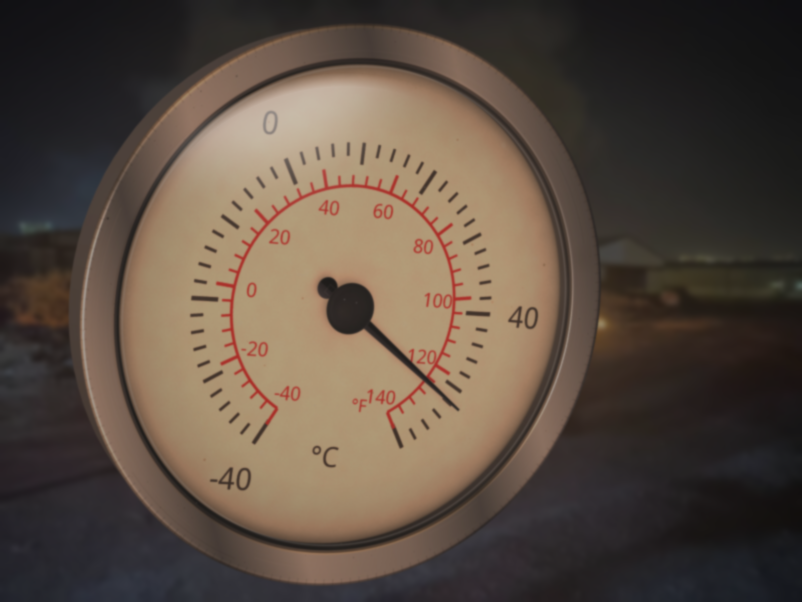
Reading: 52°C
